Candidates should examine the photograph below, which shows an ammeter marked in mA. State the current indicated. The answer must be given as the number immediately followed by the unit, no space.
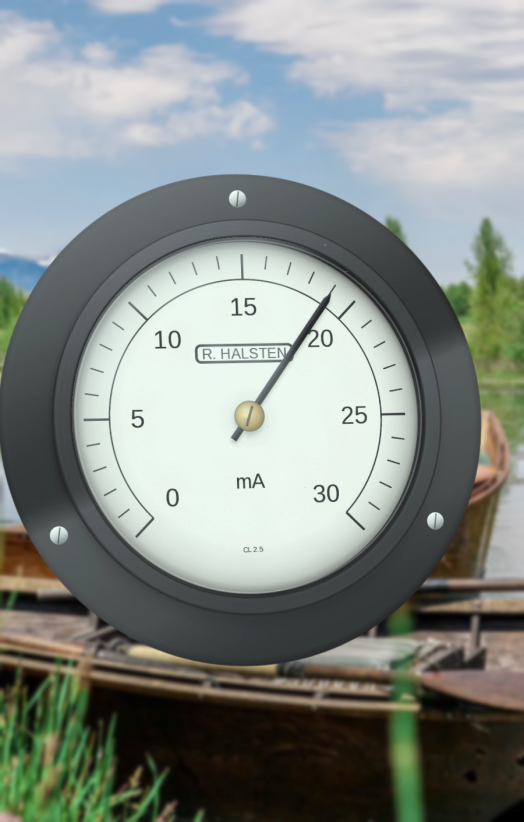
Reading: 19mA
